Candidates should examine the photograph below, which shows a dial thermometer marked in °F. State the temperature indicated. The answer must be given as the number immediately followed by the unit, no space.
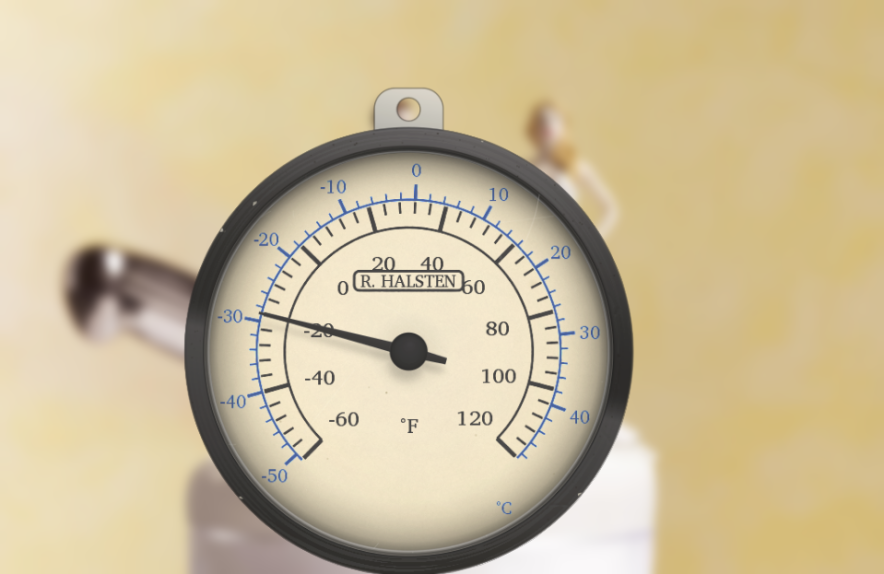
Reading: -20°F
